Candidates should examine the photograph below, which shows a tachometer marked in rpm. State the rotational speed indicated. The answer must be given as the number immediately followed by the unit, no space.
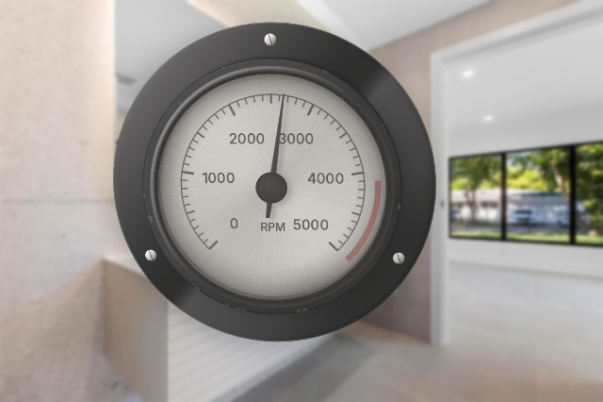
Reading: 2650rpm
